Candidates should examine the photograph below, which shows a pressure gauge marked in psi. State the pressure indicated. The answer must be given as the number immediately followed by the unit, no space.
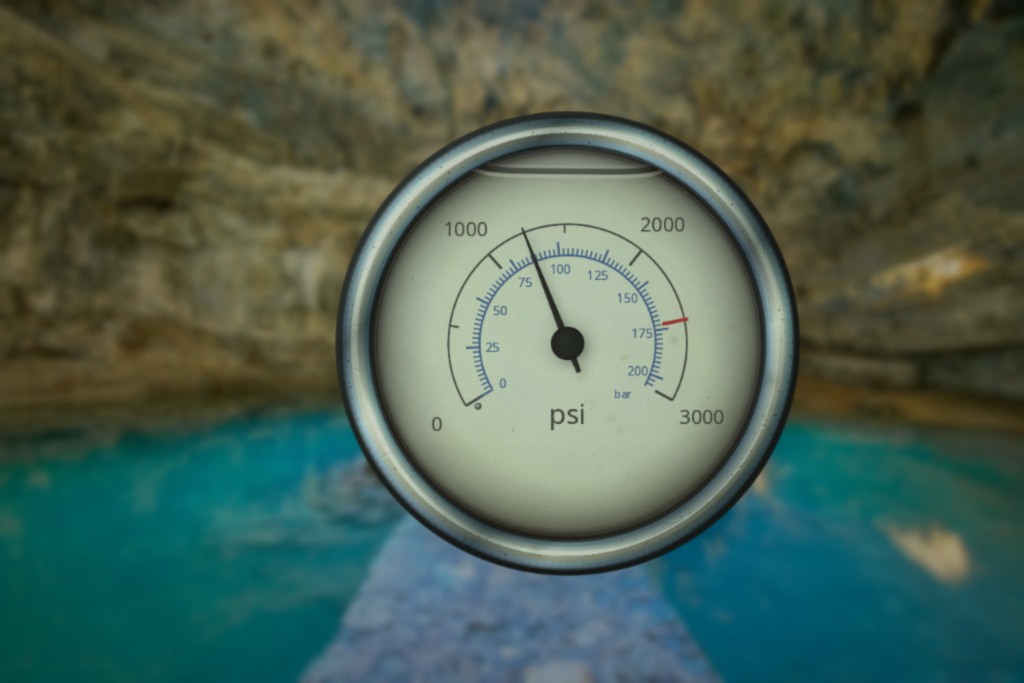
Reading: 1250psi
